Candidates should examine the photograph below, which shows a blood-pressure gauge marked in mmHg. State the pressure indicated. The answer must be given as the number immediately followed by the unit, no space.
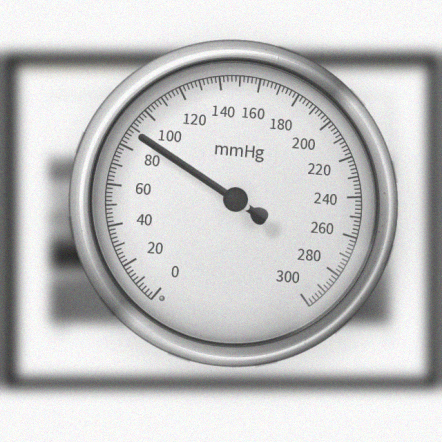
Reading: 88mmHg
